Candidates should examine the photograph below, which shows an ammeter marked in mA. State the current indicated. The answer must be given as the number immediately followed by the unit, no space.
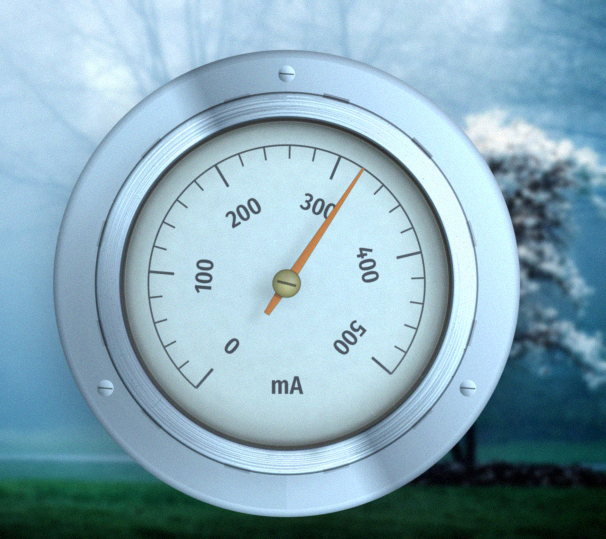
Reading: 320mA
